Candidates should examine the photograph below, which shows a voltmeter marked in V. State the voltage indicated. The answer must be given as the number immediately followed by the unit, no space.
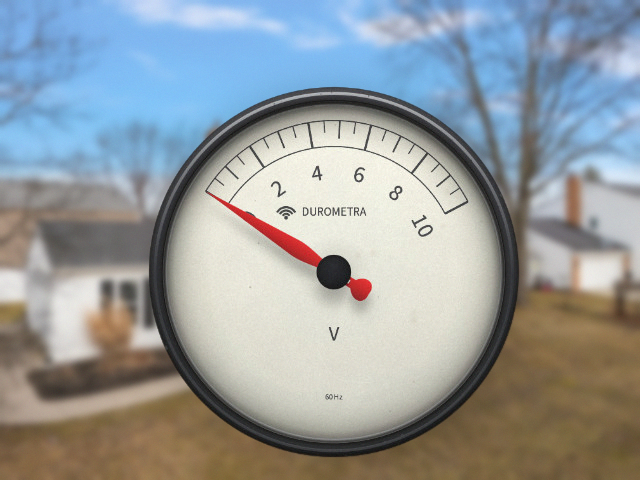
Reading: 0V
